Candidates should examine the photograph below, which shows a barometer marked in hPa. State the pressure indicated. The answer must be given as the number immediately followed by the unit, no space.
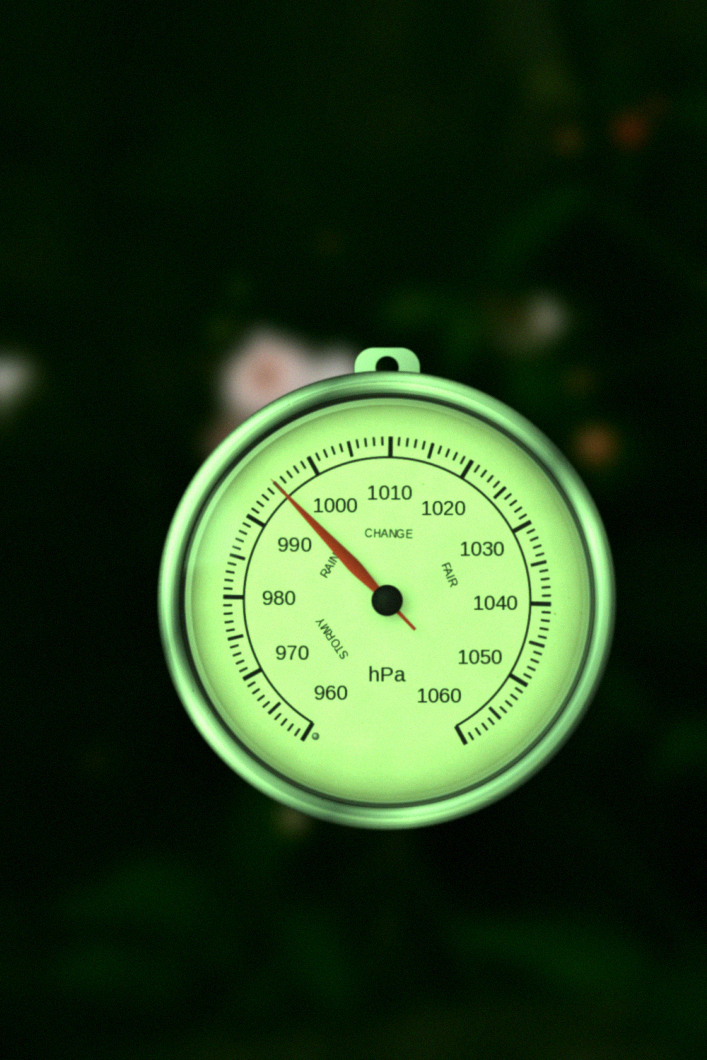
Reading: 995hPa
